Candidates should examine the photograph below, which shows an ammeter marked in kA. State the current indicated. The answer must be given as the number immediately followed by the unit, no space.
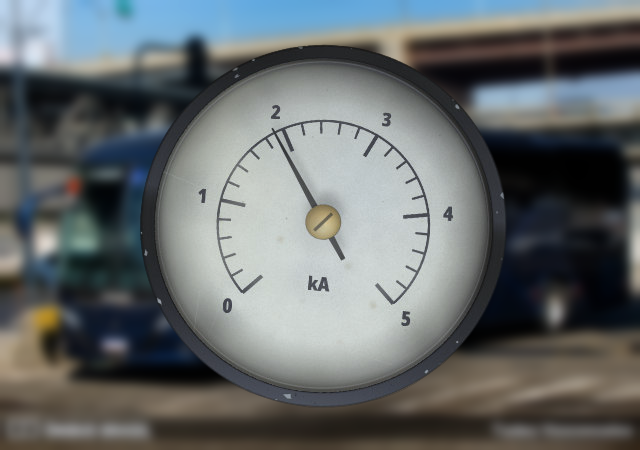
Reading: 1.9kA
